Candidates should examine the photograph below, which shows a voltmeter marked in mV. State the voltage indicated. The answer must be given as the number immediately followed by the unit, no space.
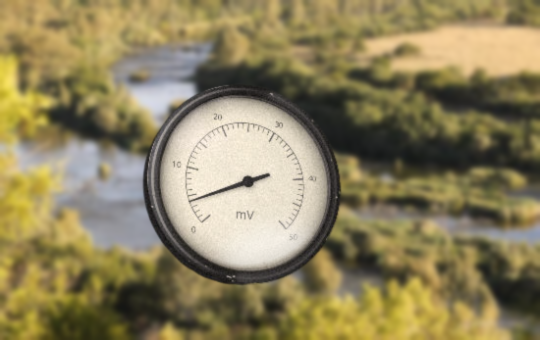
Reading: 4mV
